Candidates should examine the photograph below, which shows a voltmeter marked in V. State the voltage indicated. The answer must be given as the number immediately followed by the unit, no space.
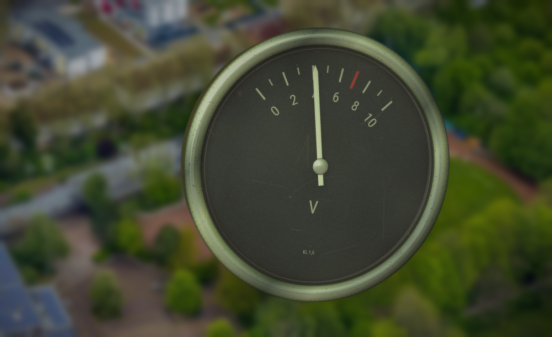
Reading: 4V
